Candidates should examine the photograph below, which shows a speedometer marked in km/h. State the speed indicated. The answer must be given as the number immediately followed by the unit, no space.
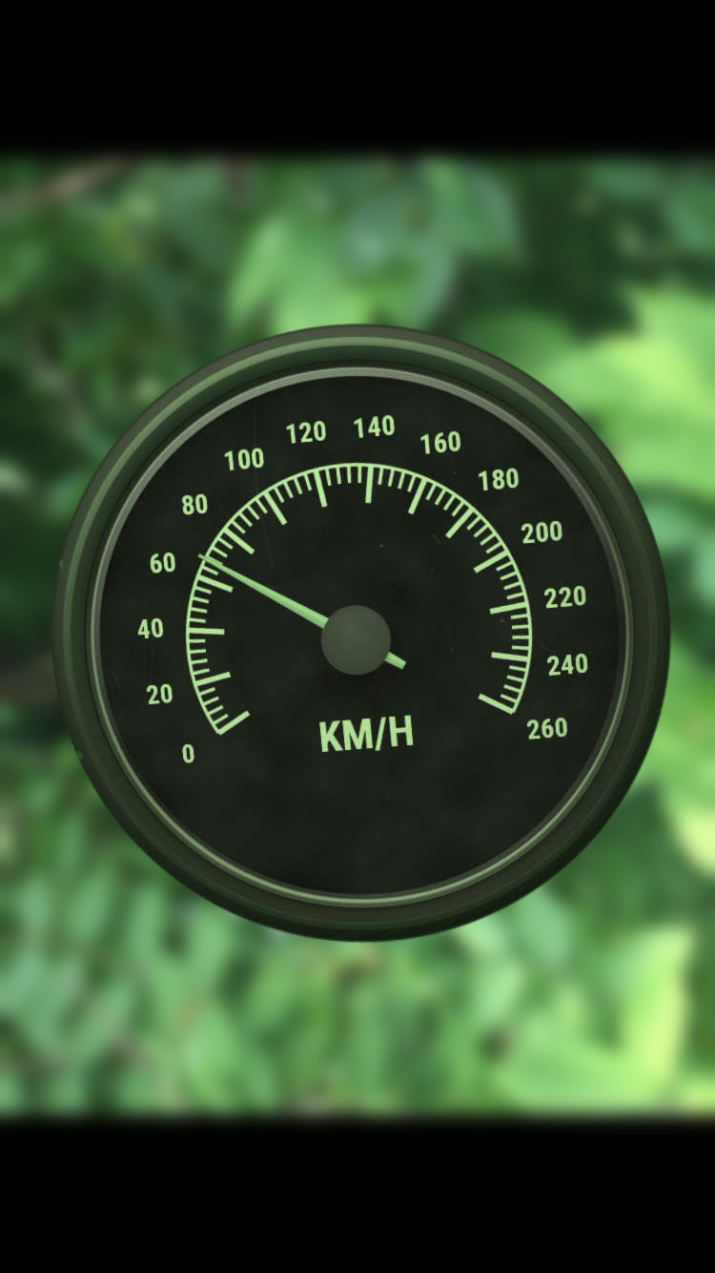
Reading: 68km/h
